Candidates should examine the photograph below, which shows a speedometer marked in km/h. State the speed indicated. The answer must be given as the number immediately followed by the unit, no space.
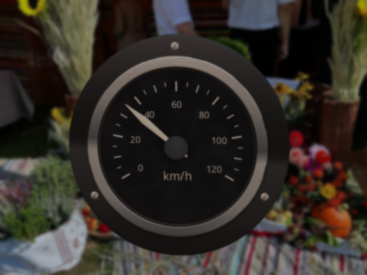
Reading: 35km/h
